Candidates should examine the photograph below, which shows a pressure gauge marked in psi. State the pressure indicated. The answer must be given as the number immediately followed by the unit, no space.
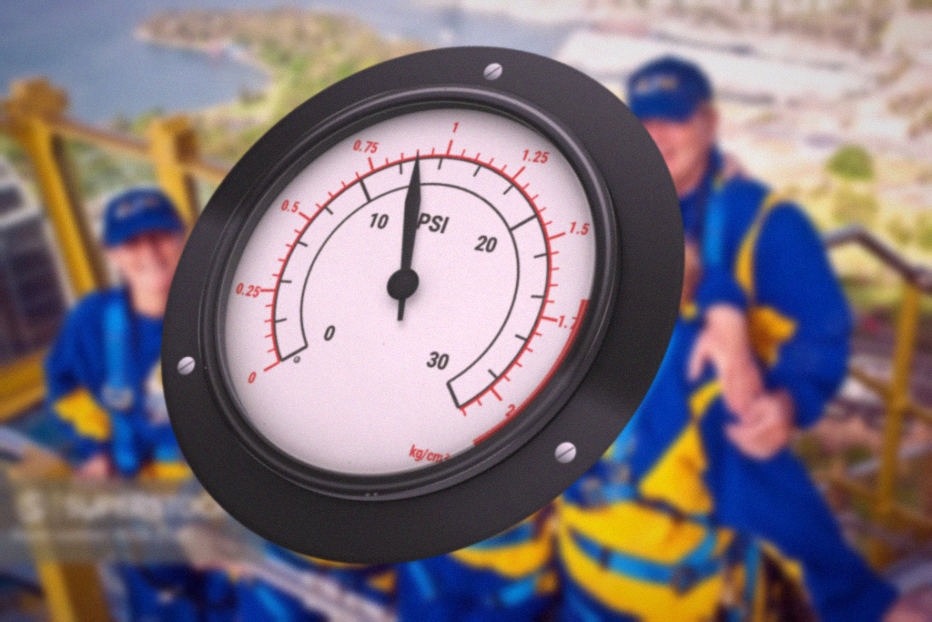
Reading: 13psi
